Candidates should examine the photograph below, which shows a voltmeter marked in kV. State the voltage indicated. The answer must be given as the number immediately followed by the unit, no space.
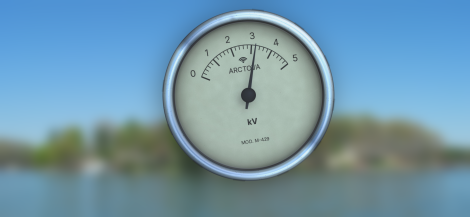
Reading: 3.2kV
